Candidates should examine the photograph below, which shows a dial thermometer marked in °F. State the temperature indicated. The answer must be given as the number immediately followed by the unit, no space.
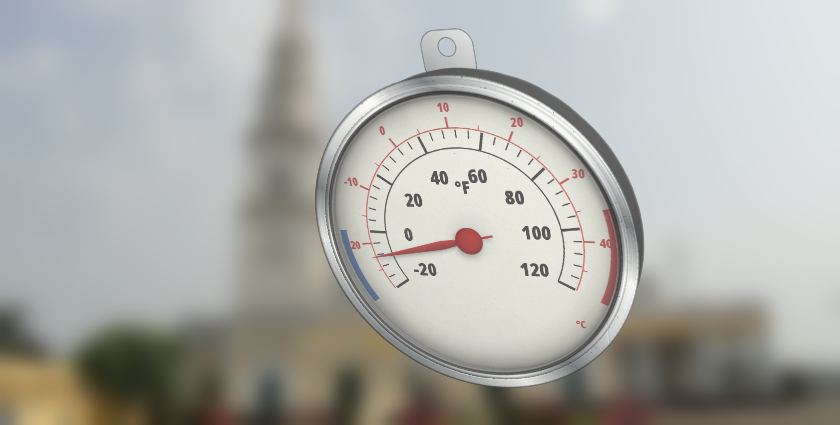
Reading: -8°F
